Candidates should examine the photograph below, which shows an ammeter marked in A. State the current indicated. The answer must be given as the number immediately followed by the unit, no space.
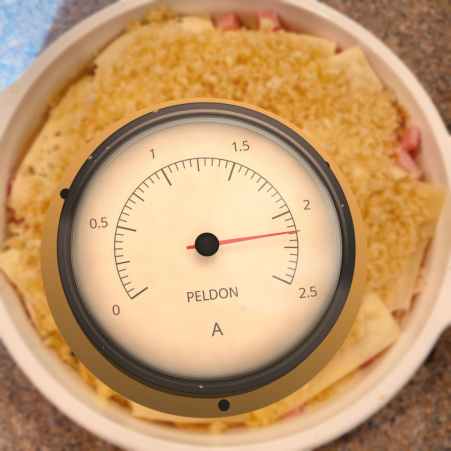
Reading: 2.15A
